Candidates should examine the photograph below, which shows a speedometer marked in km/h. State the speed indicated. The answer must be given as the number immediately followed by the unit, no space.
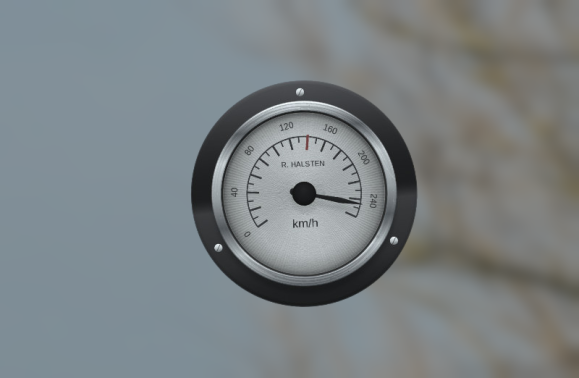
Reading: 245km/h
